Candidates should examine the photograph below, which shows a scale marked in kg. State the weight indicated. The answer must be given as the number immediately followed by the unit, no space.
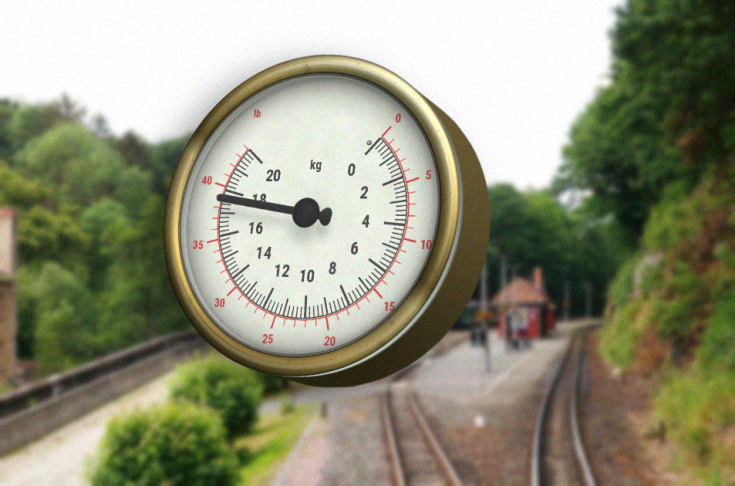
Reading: 17.6kg
